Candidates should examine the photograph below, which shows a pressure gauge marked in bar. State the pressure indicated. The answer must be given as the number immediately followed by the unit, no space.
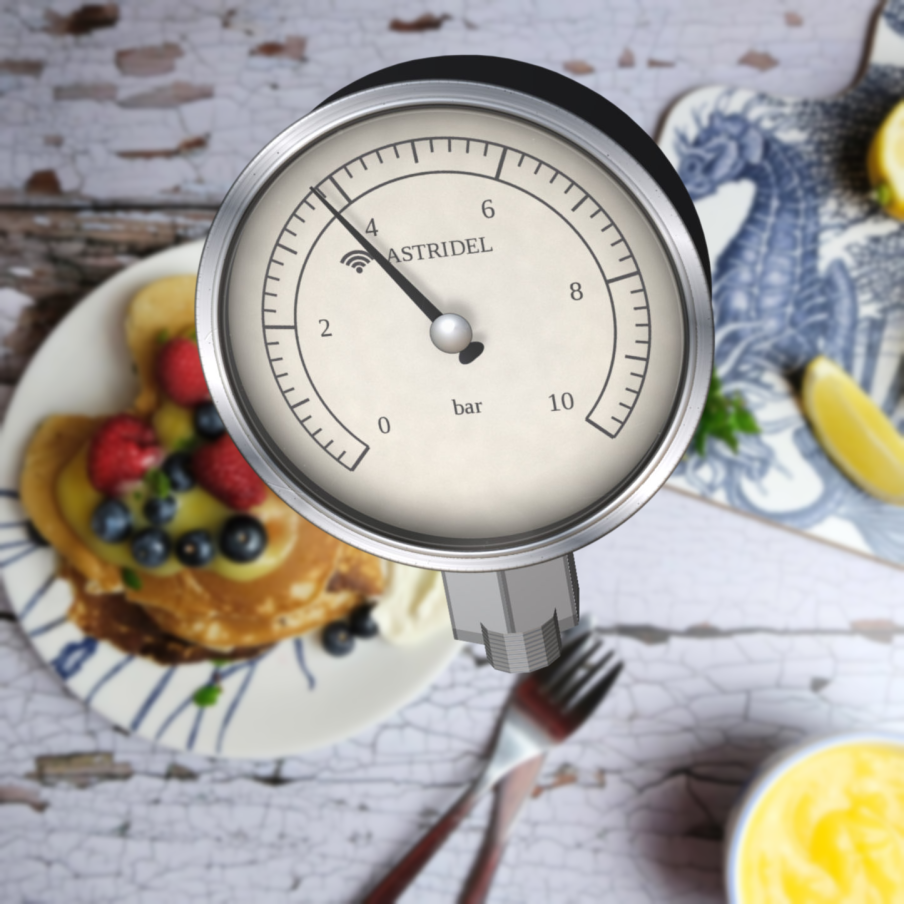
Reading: 3.8bar
